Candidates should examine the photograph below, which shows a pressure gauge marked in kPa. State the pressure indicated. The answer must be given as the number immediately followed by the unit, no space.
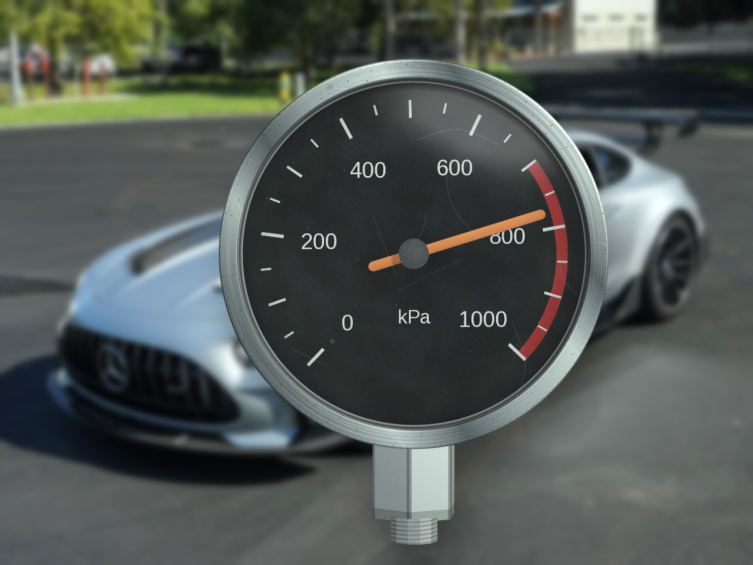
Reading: 775kPa
